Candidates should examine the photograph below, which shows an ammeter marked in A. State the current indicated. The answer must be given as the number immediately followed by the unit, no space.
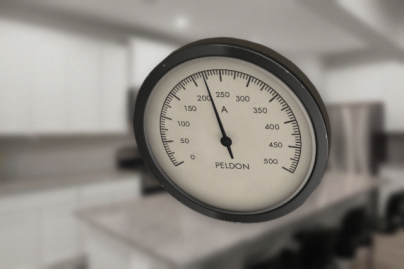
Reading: 225A
